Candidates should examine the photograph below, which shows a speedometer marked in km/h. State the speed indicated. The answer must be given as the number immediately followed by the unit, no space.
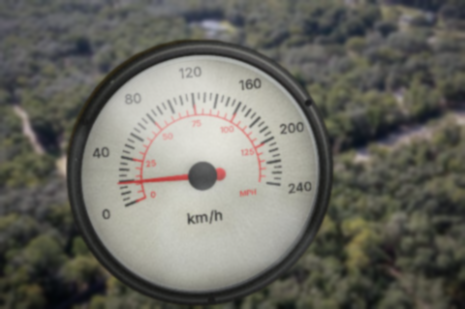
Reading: 20km/h
